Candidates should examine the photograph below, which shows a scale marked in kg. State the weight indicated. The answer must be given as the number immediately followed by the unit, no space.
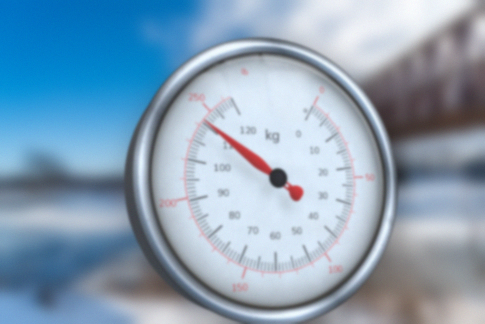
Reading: 110kg
